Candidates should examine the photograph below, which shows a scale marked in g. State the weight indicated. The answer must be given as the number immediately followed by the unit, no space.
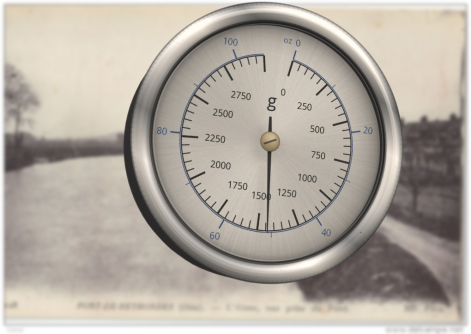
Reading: 1450g
